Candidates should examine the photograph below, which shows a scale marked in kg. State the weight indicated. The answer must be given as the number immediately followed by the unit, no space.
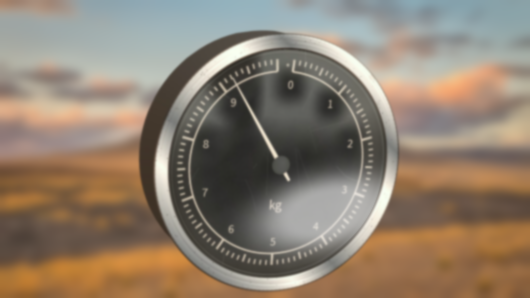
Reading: 9.2kg
